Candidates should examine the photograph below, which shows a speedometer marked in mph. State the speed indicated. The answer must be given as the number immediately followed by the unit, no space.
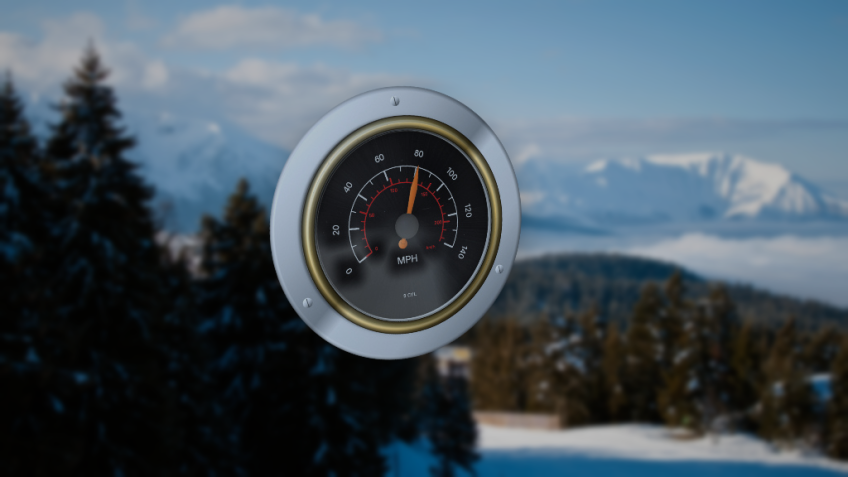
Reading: 80mph
